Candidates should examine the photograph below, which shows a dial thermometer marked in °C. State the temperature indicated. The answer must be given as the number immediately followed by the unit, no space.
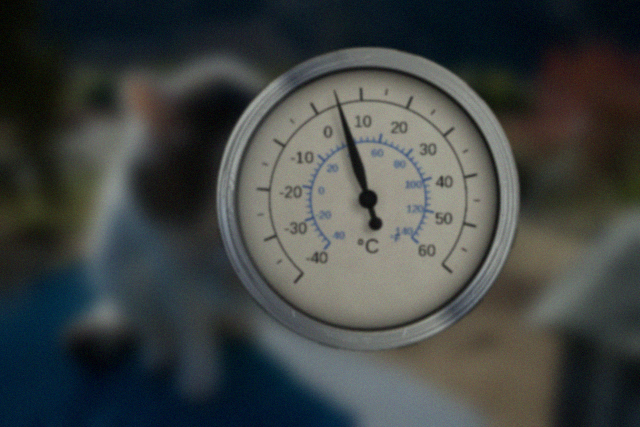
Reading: 5°C
